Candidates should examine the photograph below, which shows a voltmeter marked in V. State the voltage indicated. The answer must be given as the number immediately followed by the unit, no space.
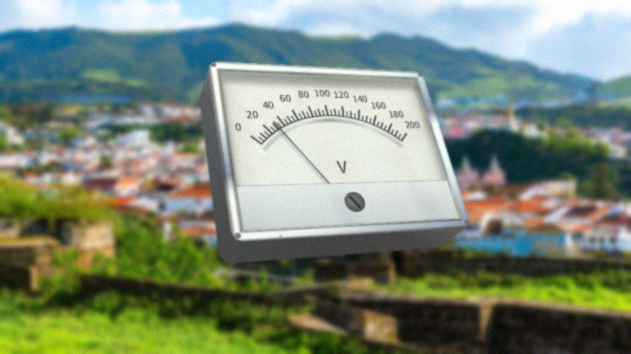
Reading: 30V
